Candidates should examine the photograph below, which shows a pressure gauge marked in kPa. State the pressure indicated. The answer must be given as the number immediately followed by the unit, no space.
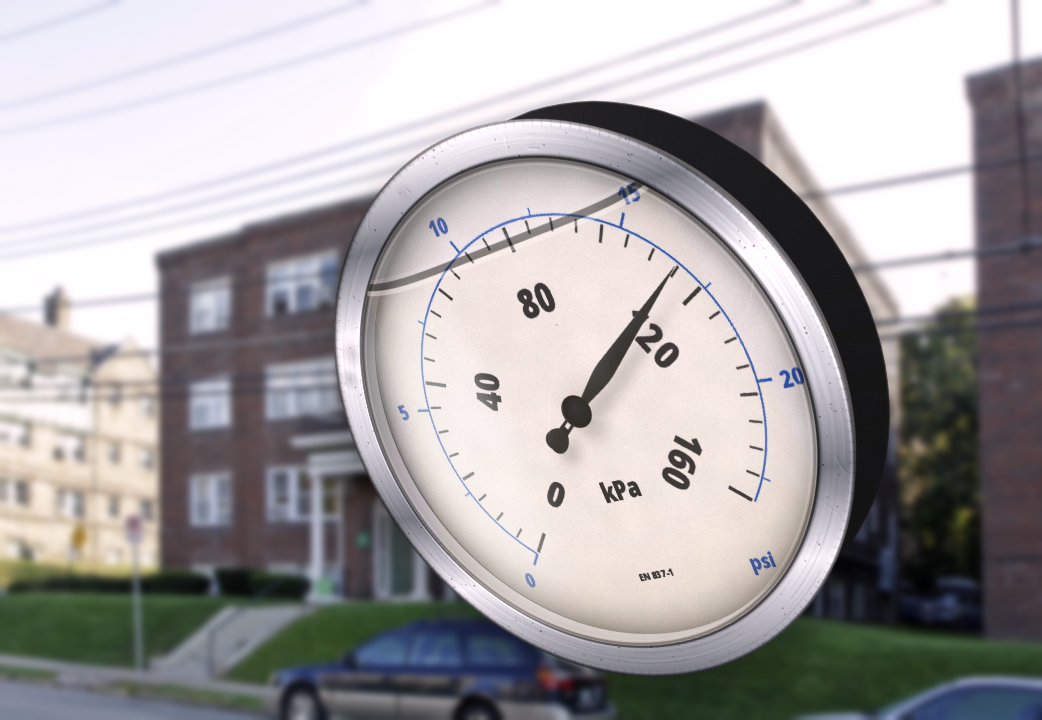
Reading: 115kPa
